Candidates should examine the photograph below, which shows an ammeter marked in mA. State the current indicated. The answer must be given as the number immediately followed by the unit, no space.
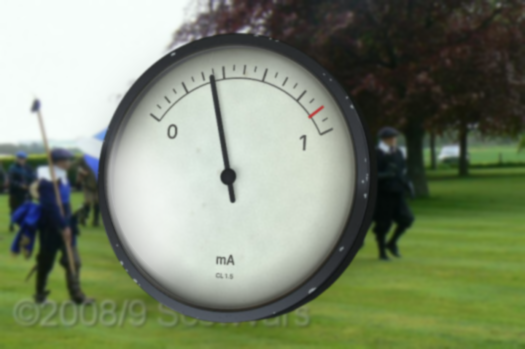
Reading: 0.35mA
